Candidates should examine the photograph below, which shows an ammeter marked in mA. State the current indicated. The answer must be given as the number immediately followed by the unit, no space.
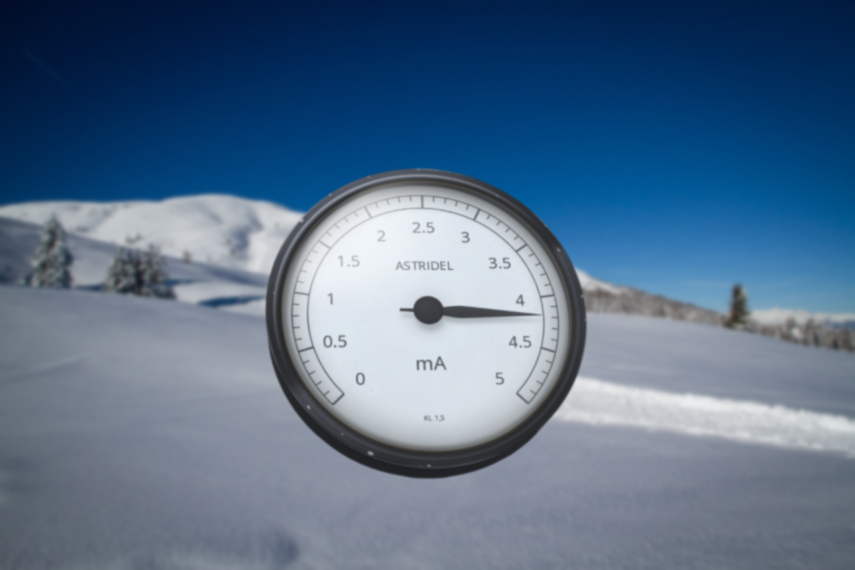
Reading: 4.2mA
